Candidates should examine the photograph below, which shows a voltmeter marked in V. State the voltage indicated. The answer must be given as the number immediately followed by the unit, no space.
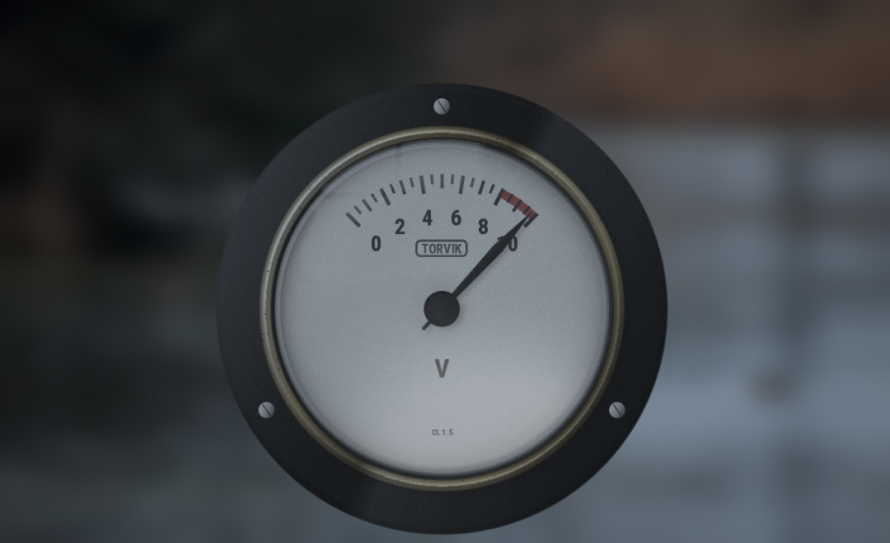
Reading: 9.75V
